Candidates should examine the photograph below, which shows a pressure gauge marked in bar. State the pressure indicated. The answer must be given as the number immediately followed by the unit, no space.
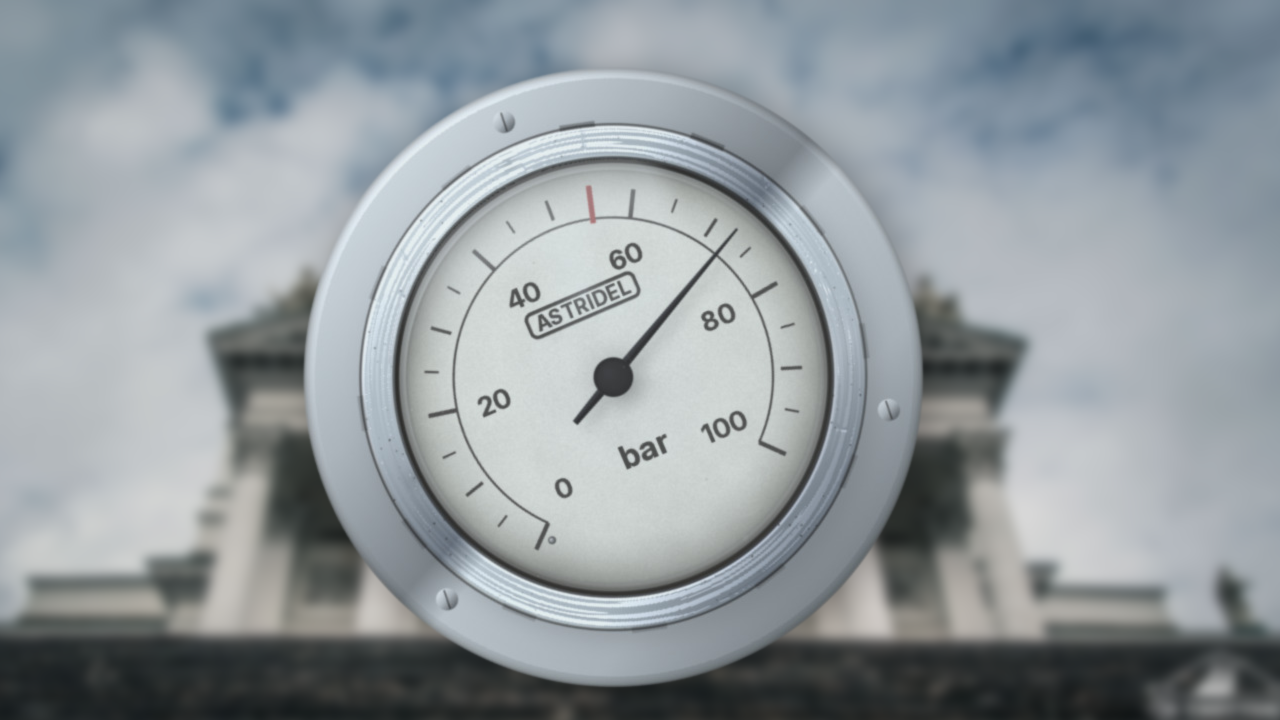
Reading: 72.5bar
